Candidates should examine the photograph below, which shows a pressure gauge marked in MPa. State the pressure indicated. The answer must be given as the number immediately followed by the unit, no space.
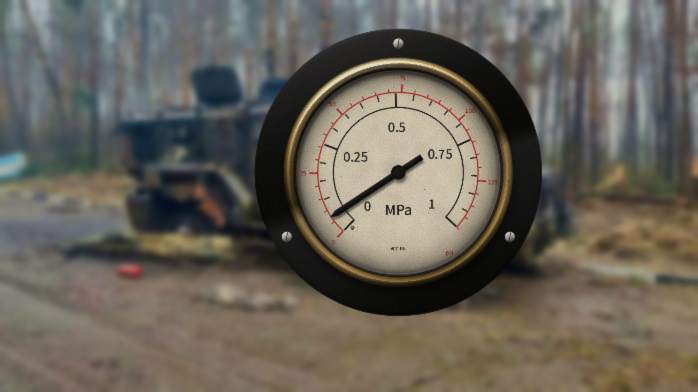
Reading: 0.05MPa
